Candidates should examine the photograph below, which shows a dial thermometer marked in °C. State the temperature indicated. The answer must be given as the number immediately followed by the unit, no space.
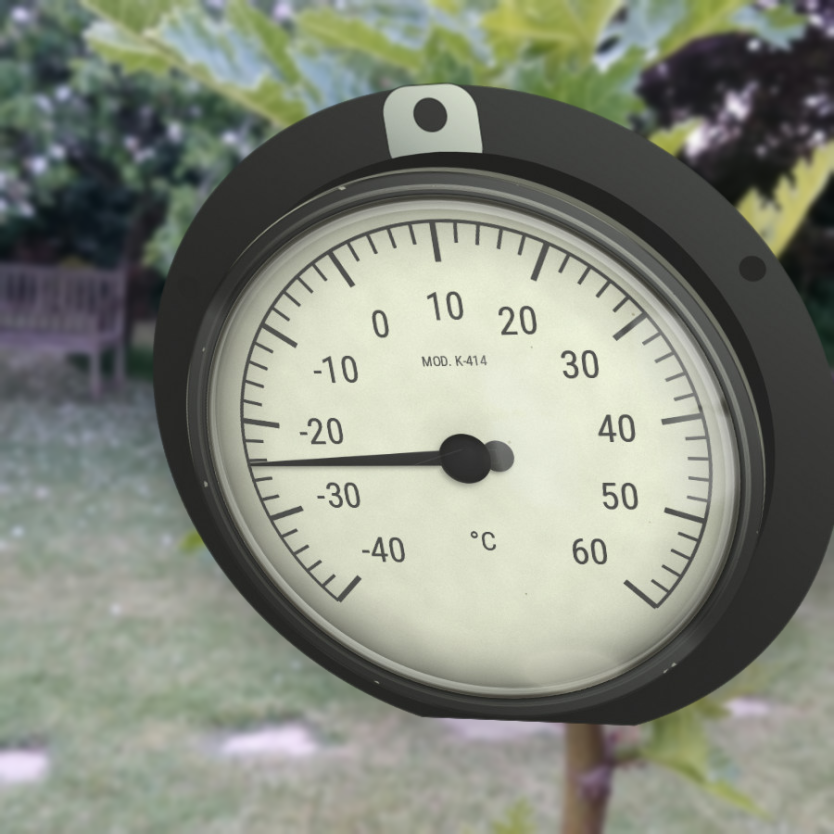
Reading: -24°C
